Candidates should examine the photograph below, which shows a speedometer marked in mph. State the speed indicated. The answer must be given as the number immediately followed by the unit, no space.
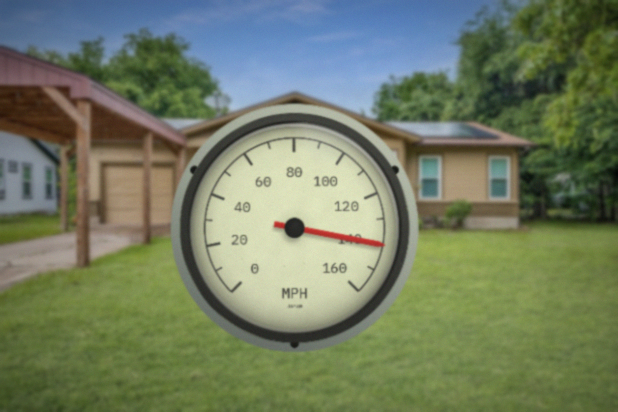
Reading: 140mph
